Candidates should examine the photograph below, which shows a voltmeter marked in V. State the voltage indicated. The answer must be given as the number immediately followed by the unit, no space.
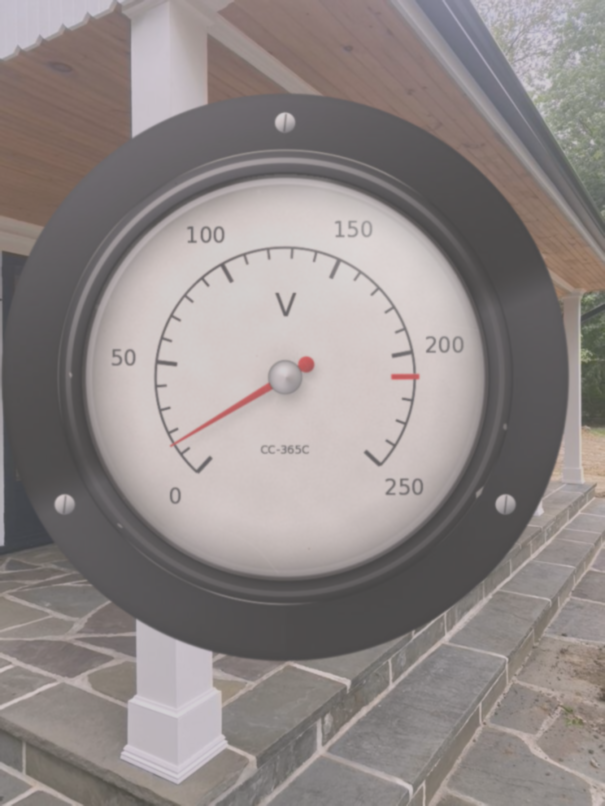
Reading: 15V
